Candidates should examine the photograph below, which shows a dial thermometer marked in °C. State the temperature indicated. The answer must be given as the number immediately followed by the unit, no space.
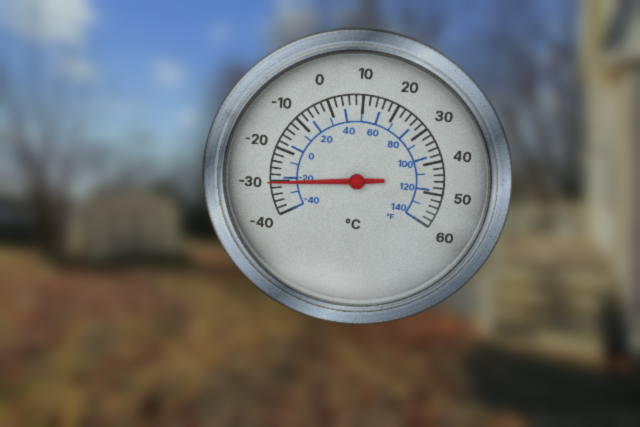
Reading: -30°C
